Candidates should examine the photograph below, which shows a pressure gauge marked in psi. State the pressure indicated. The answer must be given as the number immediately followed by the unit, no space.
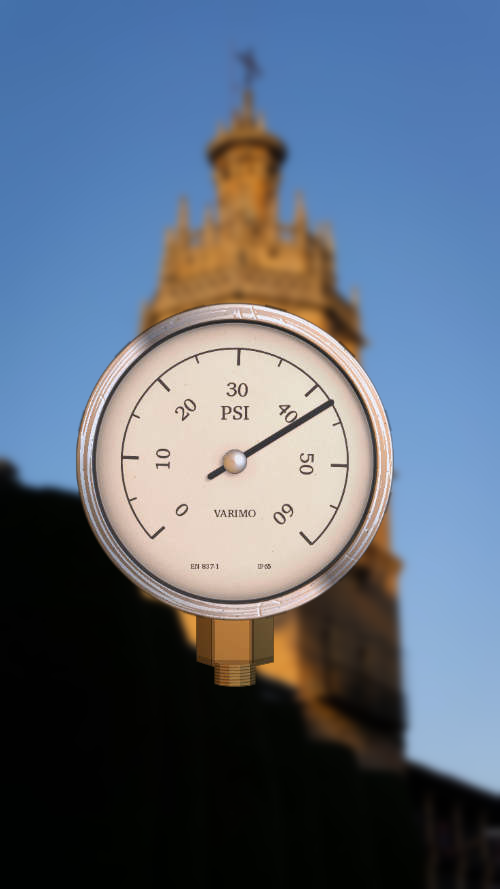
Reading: 42.5psi
